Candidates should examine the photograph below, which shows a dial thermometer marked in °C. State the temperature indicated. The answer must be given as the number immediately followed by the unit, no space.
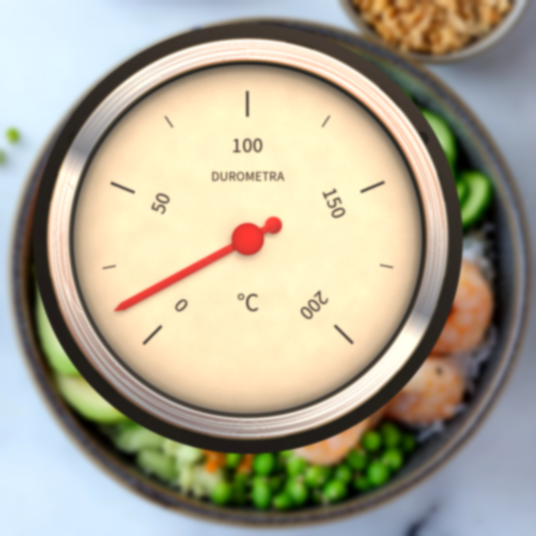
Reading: 12.5°C
